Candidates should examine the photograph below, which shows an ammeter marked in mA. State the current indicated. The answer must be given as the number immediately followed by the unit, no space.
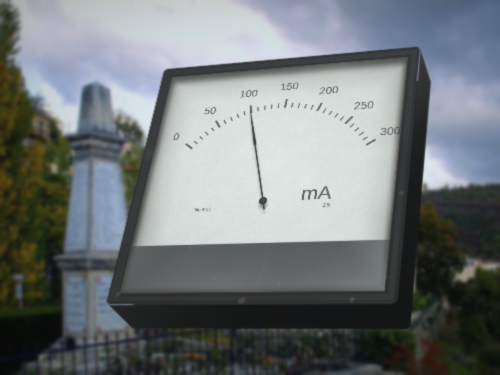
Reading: 100mA
